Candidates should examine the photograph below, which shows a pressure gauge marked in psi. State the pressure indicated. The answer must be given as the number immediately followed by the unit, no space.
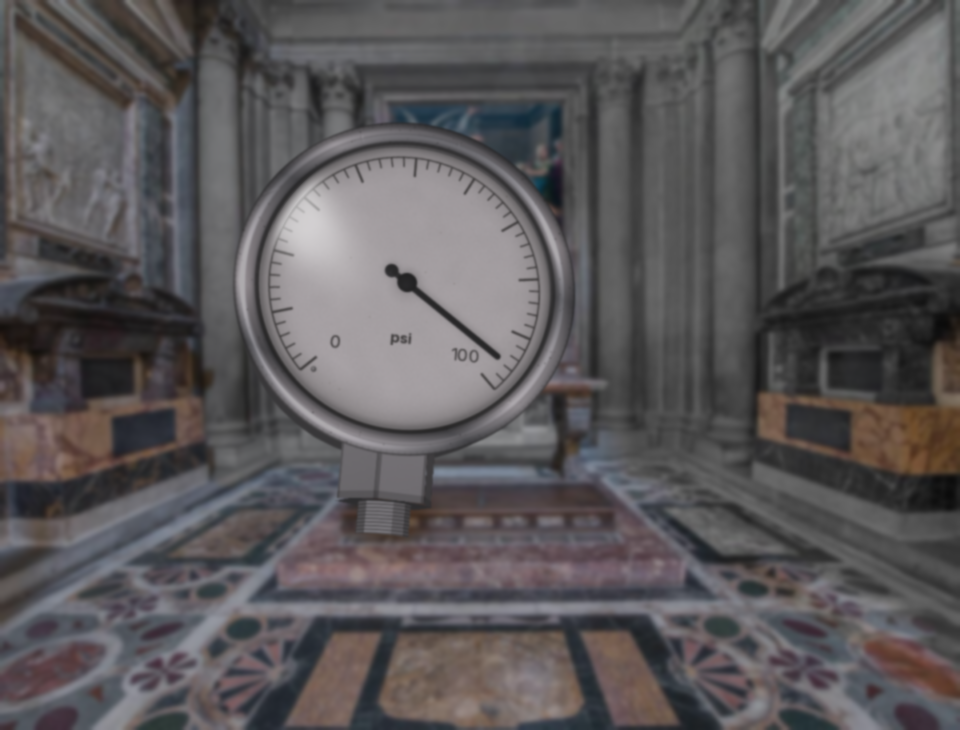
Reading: 96psi
